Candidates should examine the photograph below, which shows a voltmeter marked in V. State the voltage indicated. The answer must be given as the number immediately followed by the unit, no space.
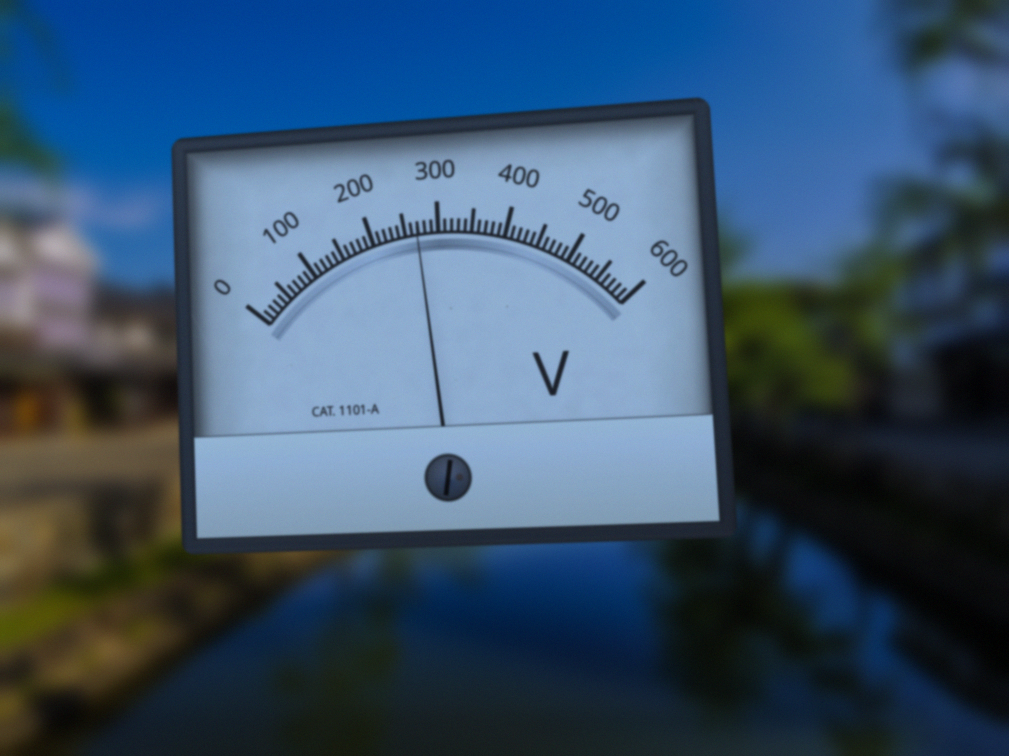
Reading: 270V
